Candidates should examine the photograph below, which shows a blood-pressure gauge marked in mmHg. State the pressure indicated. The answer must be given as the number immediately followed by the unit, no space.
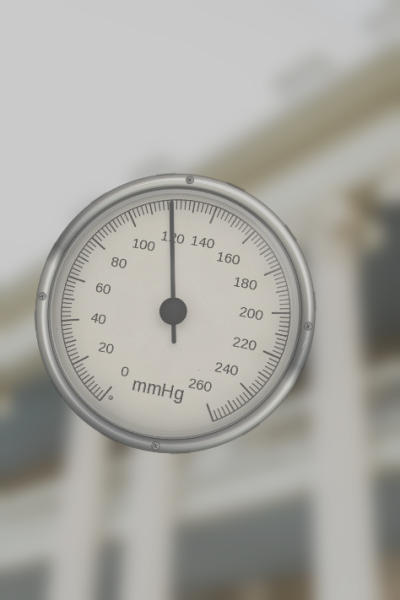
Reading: 120mmHg
